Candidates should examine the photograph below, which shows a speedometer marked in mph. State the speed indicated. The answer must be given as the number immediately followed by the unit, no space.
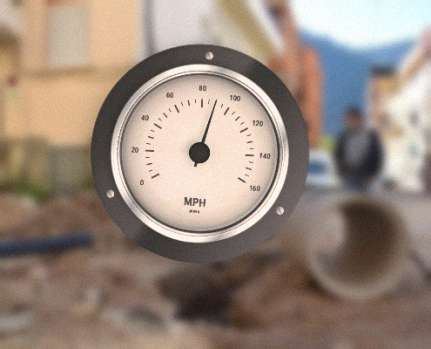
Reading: 90mph
